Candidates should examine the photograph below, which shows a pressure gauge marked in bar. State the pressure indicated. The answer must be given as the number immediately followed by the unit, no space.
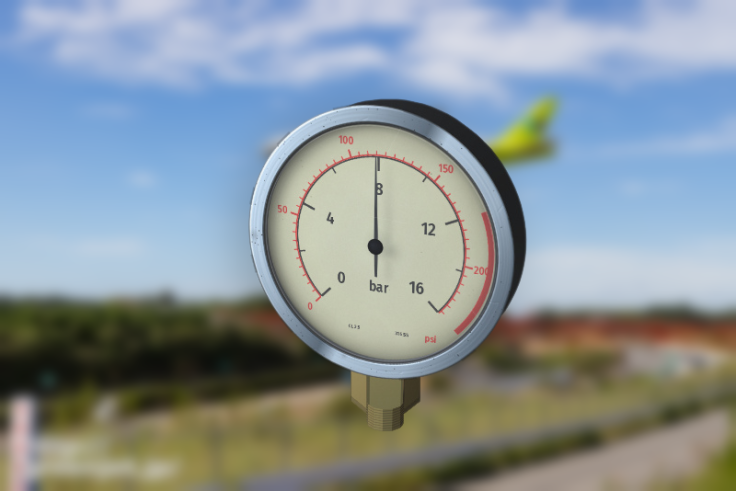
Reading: 8bar
